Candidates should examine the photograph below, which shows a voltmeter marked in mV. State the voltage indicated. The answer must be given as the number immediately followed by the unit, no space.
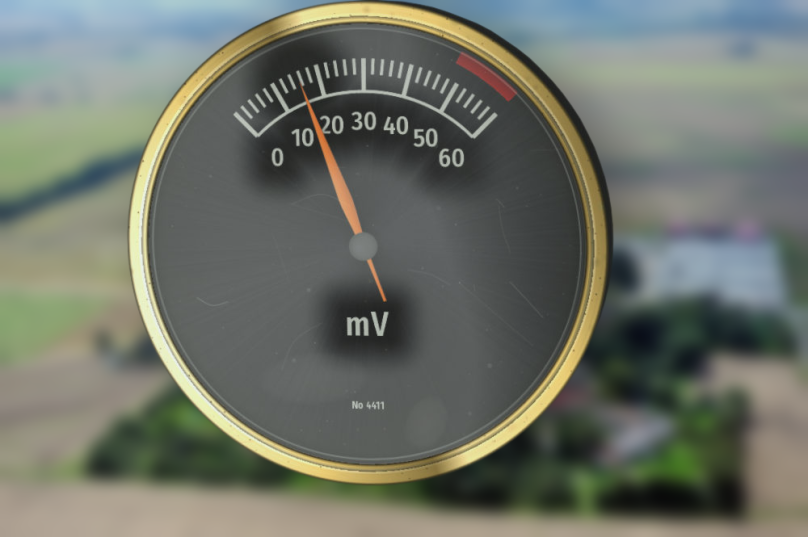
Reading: 16mV
